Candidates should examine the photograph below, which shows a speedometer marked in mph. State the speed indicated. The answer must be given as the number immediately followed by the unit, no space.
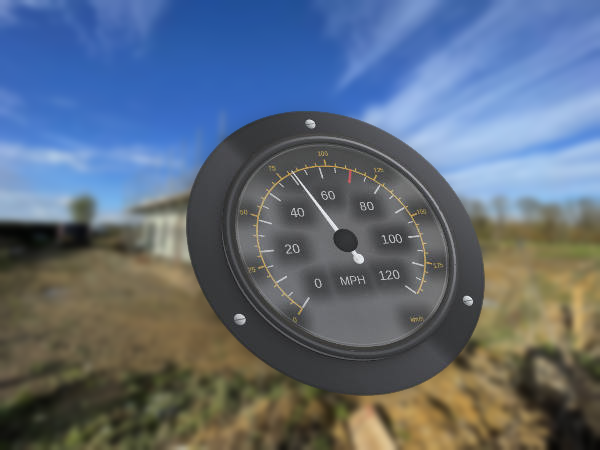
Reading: 50mph
